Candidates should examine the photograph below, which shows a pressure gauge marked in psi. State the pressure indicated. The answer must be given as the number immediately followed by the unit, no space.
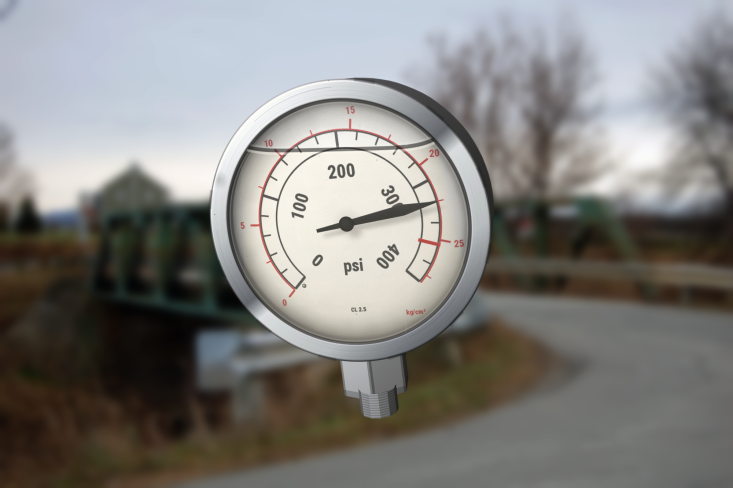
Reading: 320psi
